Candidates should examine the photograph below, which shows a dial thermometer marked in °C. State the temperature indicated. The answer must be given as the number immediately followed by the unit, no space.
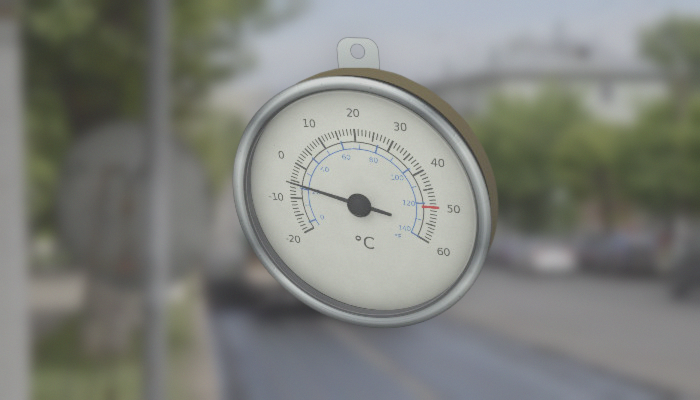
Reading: -5°C
